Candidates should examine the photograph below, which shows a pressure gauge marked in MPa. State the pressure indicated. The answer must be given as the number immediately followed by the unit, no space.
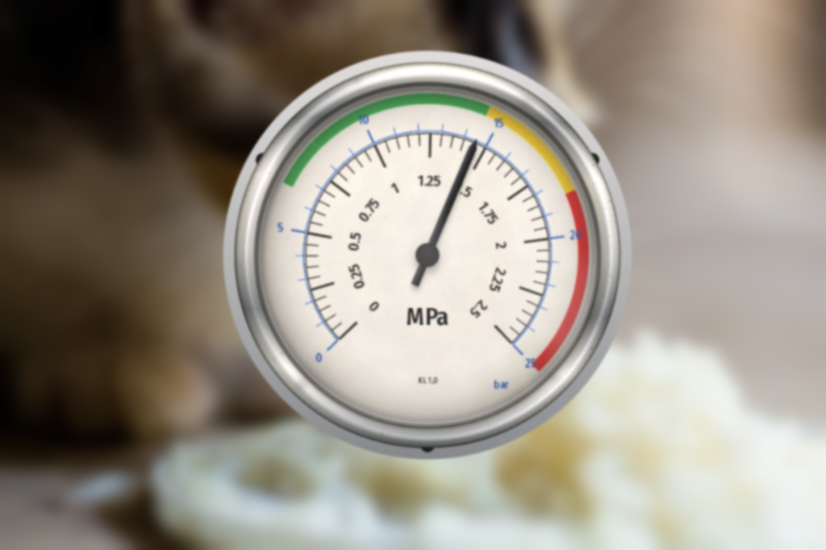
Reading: 1.45MPa
